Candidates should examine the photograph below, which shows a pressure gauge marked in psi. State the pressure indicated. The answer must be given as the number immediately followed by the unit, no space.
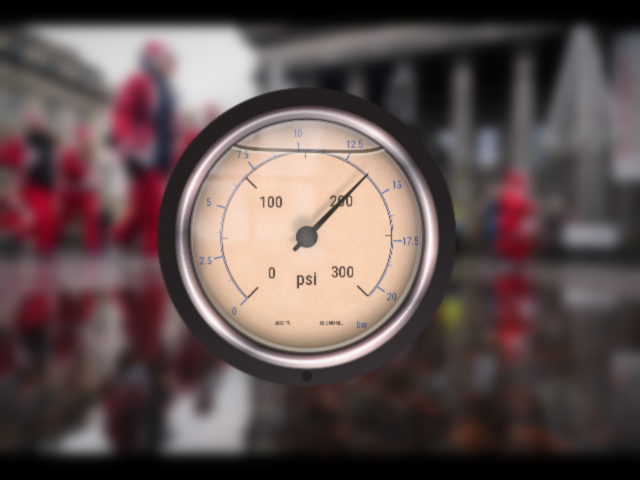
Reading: 200psi
